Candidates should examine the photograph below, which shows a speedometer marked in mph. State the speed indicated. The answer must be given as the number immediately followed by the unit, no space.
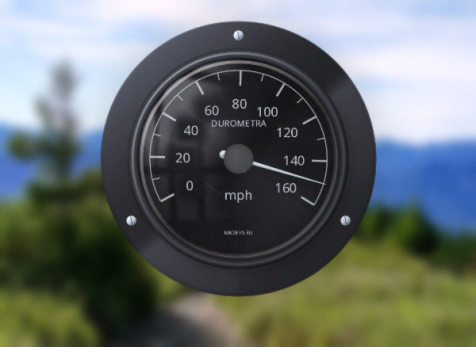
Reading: 150mph
